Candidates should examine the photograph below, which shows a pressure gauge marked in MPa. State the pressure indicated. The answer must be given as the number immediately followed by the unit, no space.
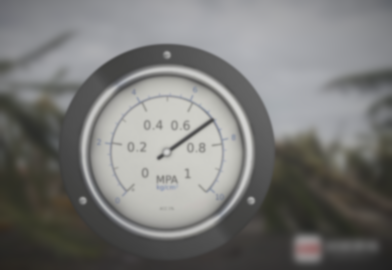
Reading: 0.7MPa
